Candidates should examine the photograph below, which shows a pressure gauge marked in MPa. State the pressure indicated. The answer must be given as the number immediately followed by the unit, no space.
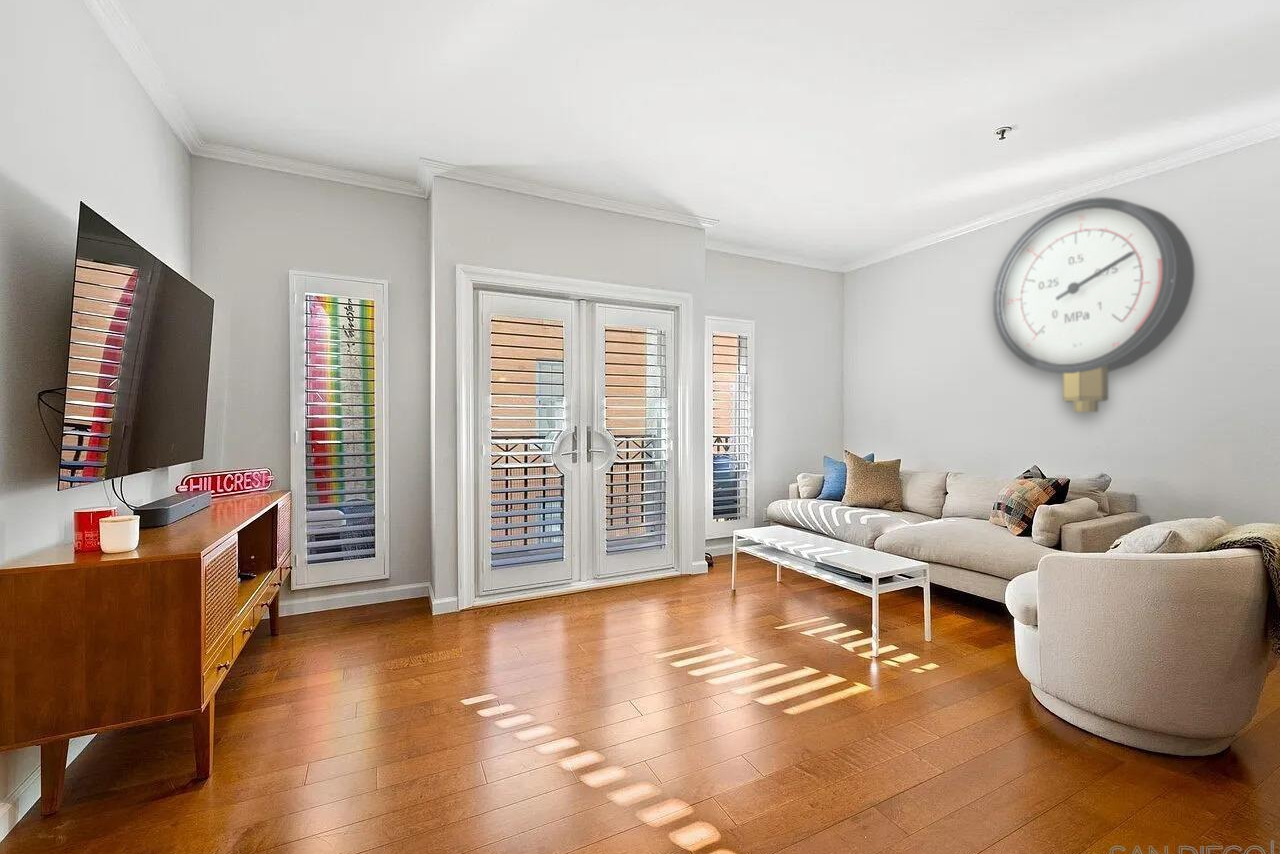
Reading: 0.75MPa
